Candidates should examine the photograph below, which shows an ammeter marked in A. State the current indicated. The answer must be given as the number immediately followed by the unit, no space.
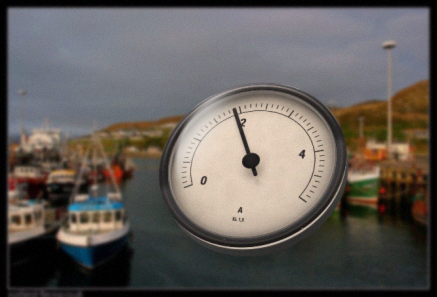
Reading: 1.9A
